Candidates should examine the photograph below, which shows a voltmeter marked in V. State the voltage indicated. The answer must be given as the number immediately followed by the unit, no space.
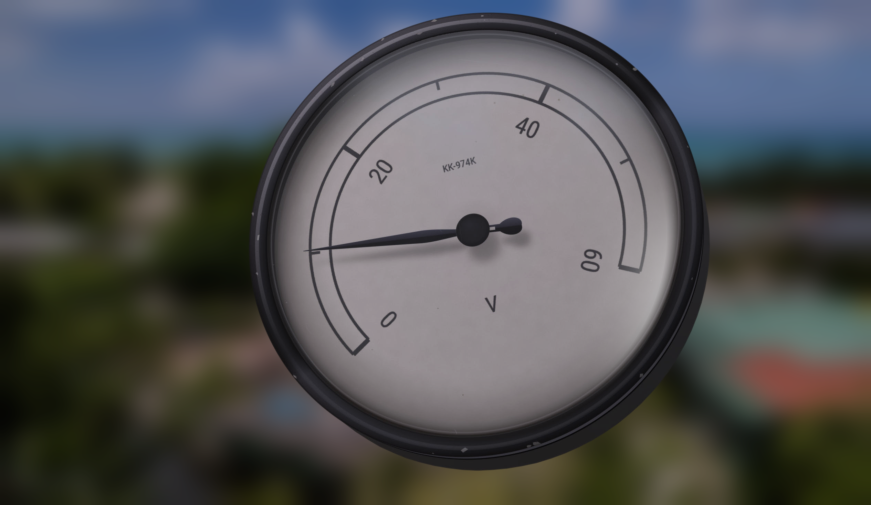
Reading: 10V
